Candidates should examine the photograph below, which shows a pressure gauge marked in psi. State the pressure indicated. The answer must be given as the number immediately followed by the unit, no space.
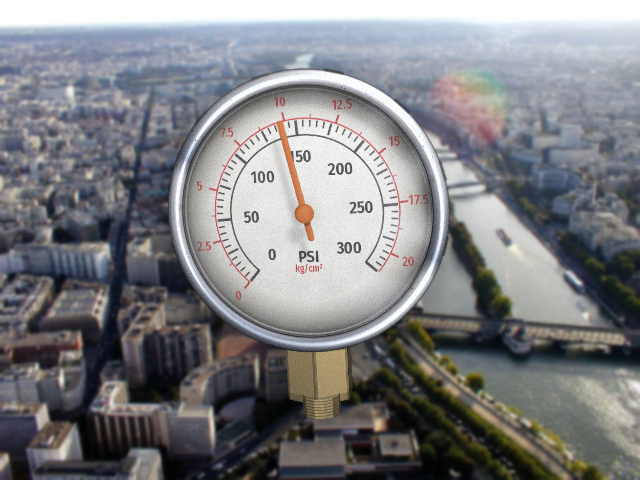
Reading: 140psi
